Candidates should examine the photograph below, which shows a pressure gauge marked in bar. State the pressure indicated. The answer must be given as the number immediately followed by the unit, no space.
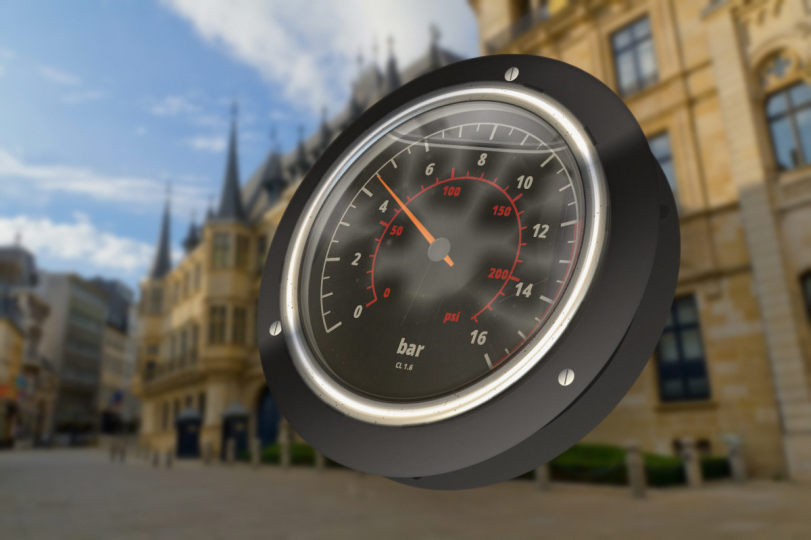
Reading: 4.5bar
